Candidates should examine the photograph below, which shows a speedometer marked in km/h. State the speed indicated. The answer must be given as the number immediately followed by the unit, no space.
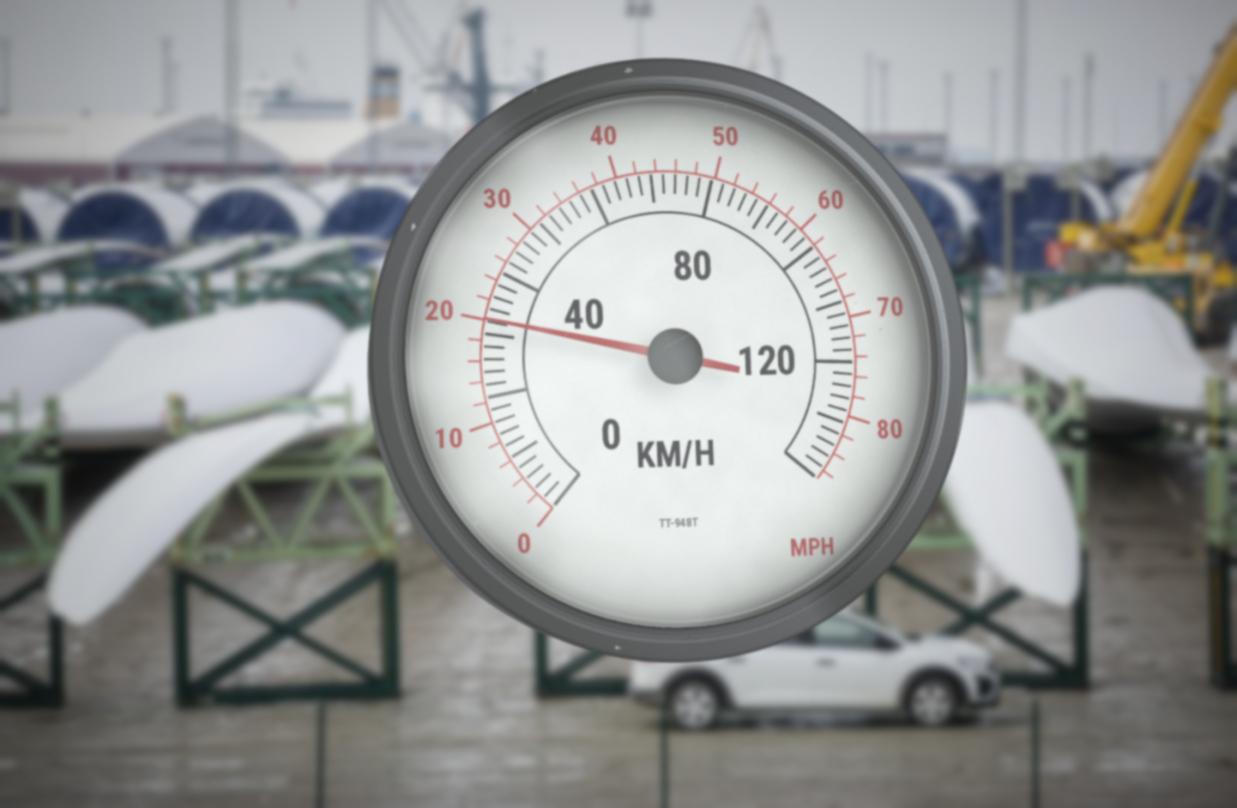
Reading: 32km/h
